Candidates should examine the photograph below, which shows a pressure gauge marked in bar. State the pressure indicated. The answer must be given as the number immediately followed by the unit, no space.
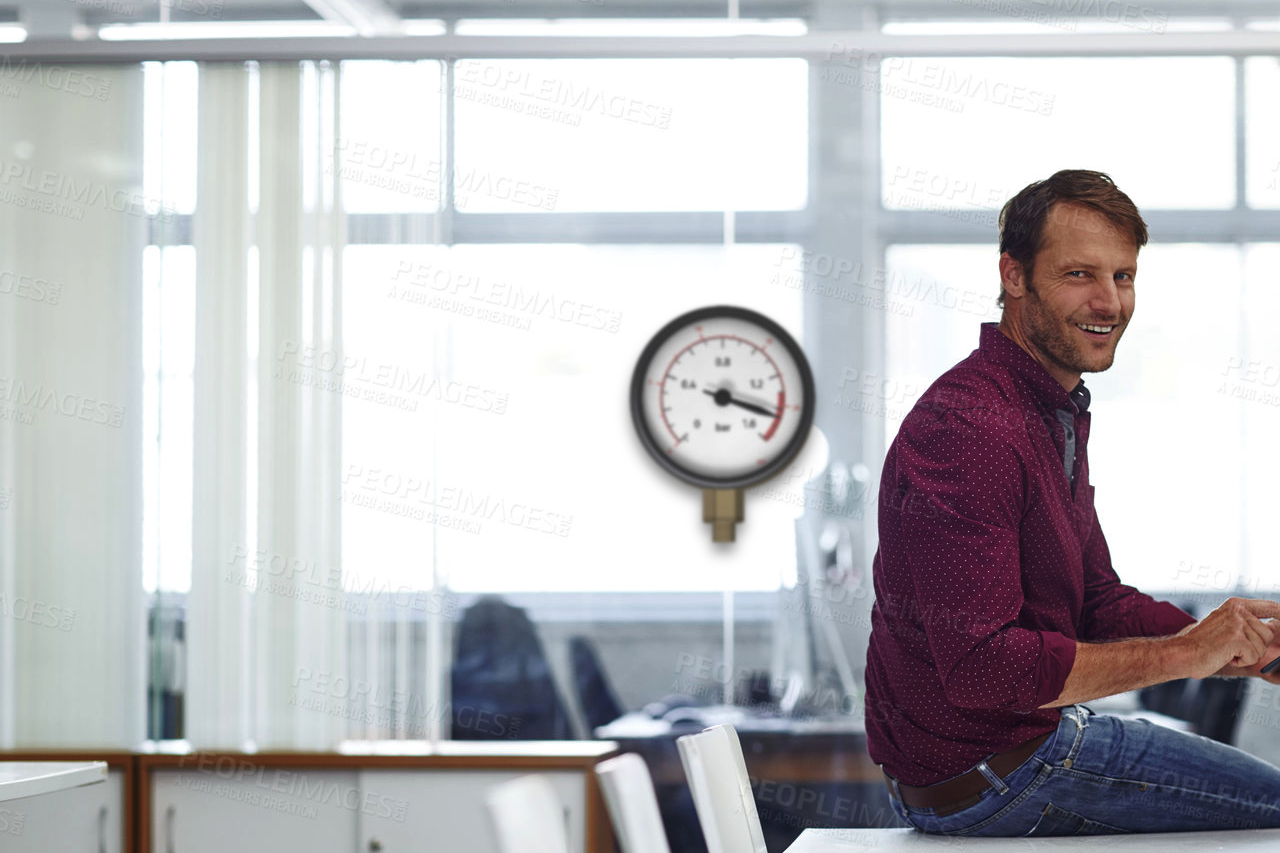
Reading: 1.45bar
